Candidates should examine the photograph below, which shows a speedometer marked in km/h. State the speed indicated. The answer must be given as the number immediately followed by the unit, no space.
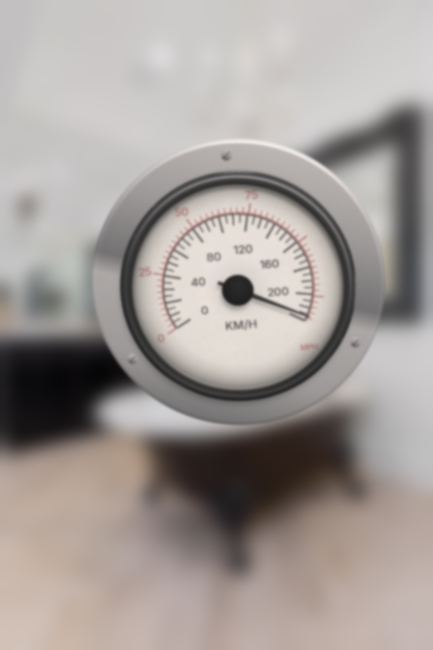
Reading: 215km/h
